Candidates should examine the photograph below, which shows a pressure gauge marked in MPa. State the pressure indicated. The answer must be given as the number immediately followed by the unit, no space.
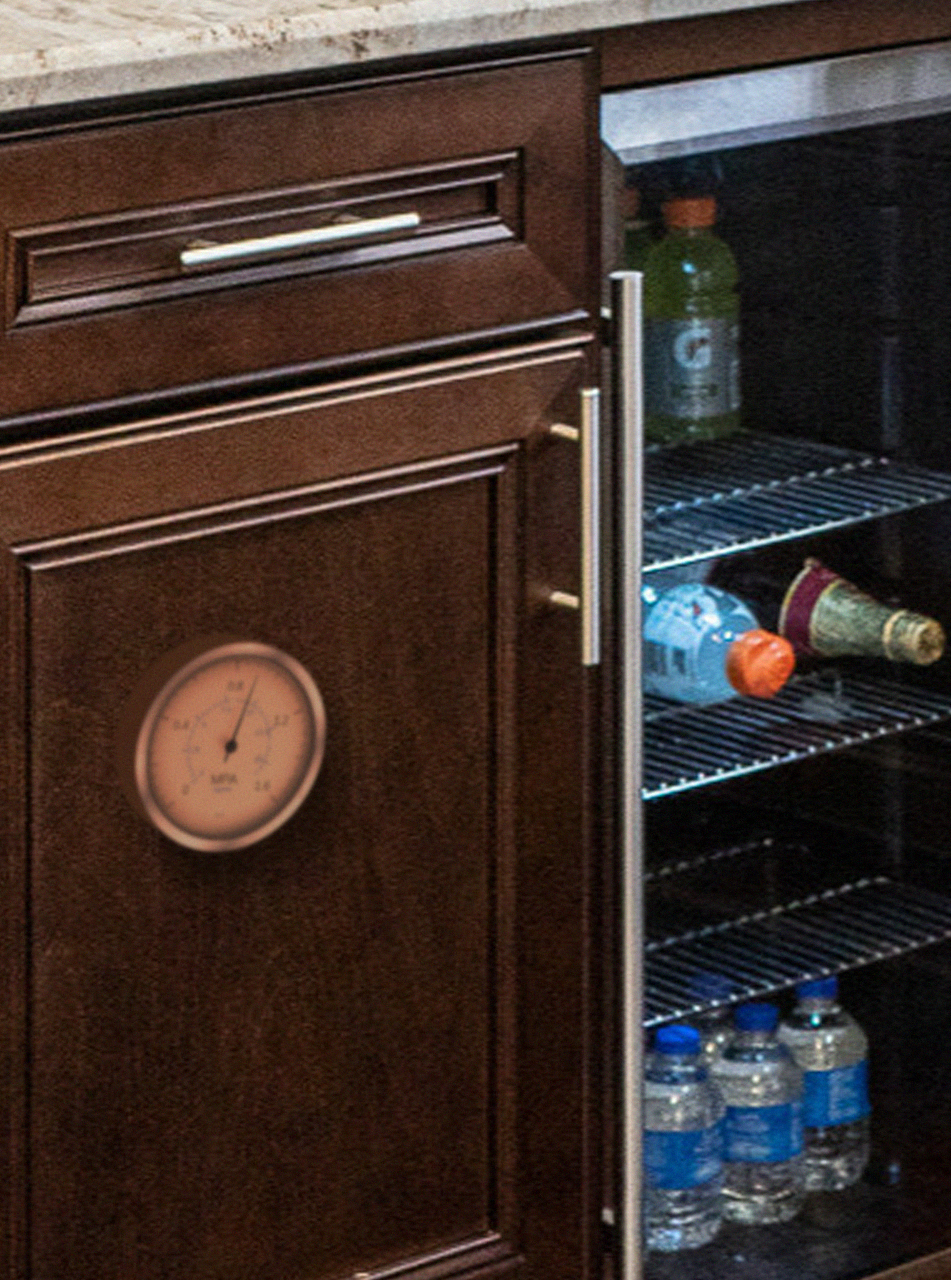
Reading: 0.9MPa
